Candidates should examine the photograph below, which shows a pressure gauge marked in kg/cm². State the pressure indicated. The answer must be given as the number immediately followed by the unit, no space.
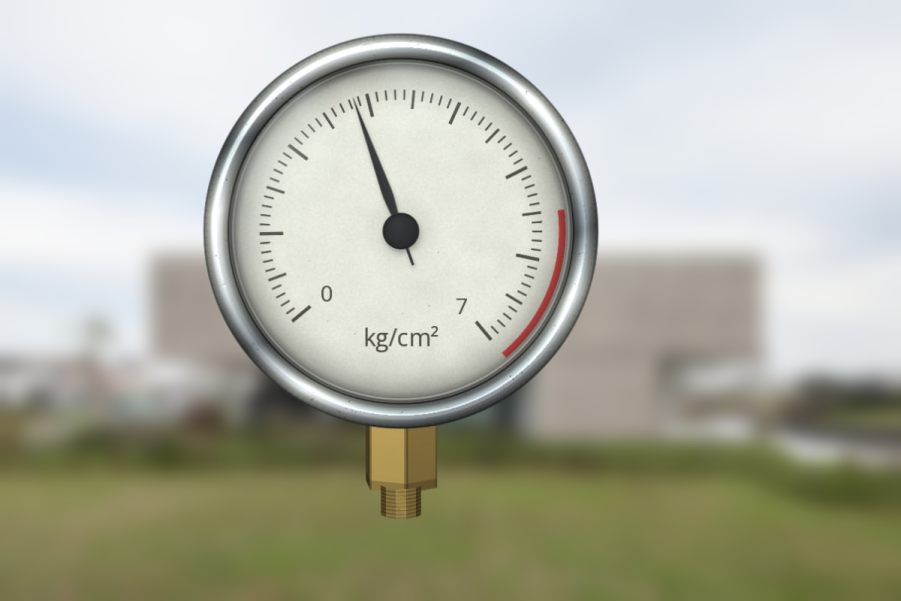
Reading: 2.85kg/cm²
